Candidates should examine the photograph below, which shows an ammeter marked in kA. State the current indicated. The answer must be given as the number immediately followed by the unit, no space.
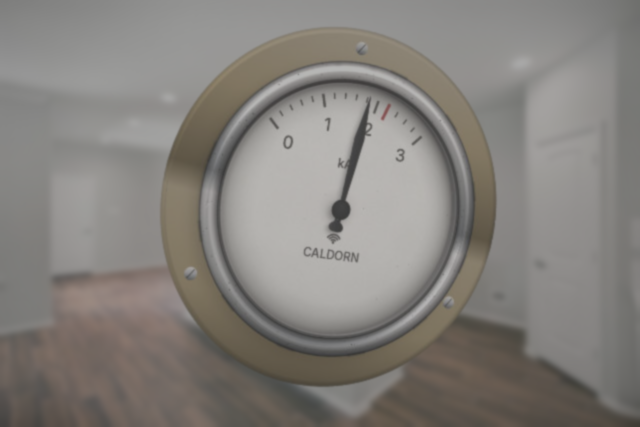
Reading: 1.8kA
